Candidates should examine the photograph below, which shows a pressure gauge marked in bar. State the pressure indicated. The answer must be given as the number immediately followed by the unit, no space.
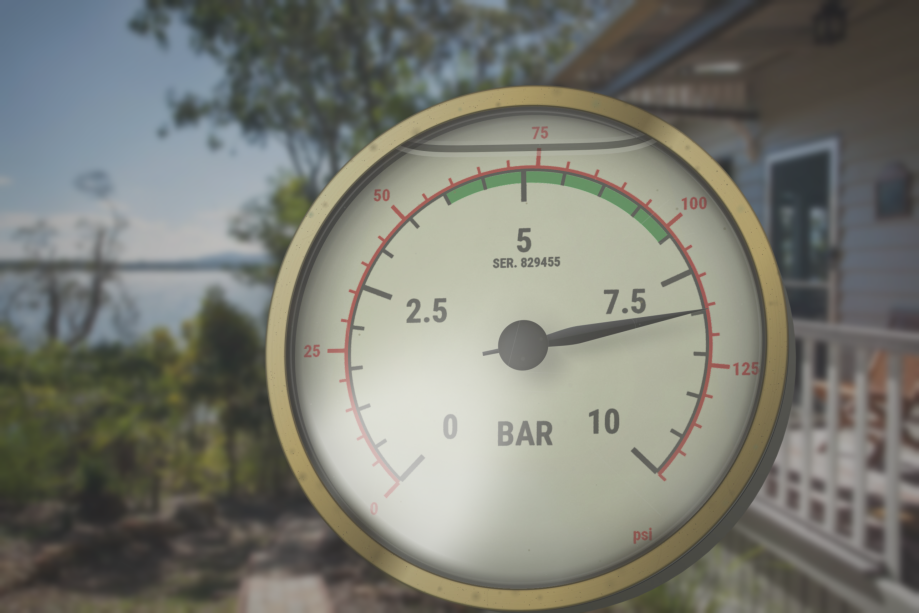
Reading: 8bar
